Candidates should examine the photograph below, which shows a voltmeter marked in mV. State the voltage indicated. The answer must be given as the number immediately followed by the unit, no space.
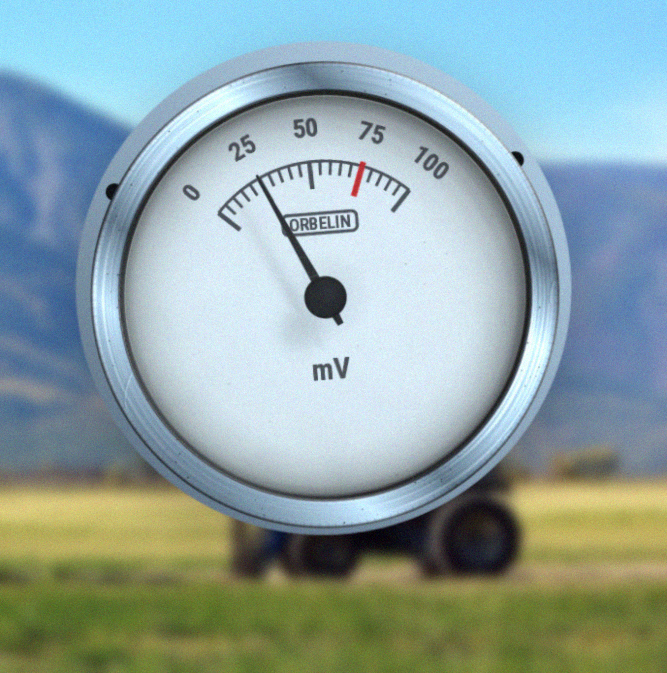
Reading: 25mV
